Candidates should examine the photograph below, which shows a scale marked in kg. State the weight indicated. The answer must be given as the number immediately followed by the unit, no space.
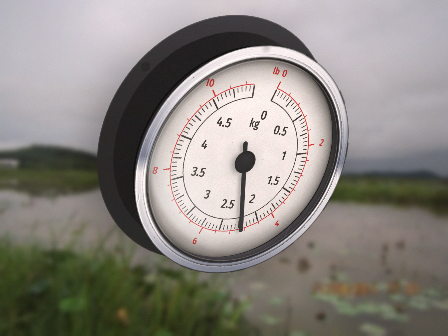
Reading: 2.25kg
